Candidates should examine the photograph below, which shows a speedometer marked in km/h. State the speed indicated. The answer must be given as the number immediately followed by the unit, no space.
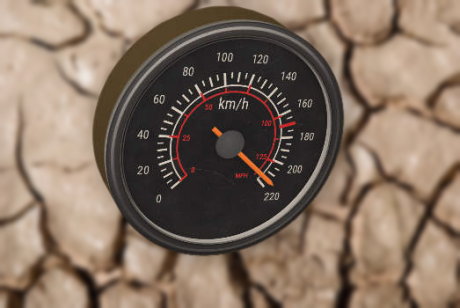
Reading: 215km/h
